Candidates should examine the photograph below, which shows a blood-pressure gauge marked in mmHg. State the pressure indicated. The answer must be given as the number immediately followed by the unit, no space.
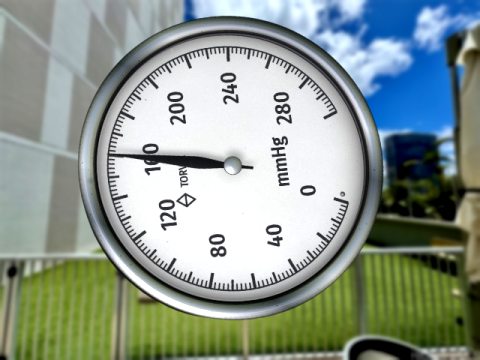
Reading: 160mmHg
